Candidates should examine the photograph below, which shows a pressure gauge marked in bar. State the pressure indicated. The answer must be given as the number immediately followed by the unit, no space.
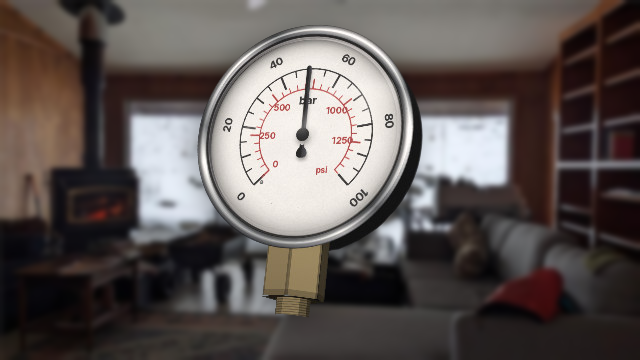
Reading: 50bar
